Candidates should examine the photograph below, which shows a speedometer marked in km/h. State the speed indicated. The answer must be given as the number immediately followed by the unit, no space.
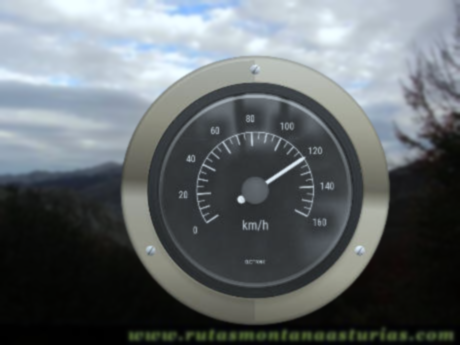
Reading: 120km/h
